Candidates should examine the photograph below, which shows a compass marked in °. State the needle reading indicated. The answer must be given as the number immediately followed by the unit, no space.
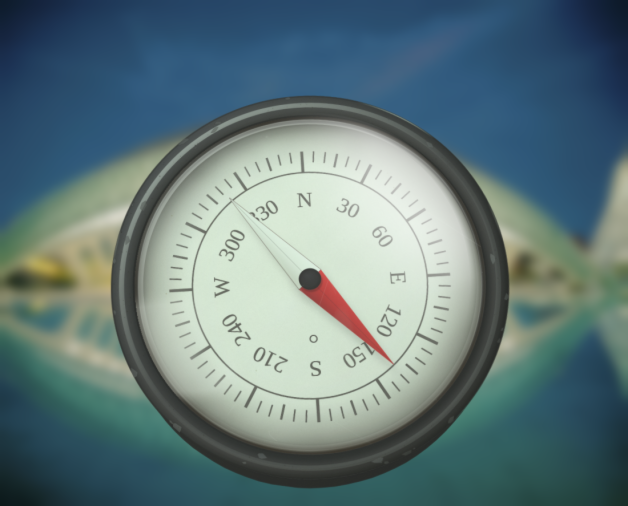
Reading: 140°
